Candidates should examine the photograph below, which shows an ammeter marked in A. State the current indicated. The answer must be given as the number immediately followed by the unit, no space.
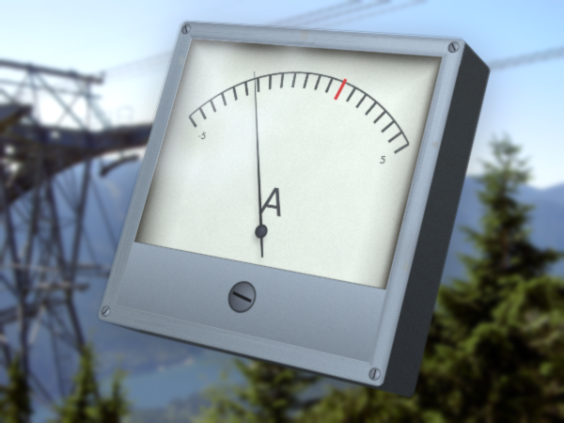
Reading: -2A
